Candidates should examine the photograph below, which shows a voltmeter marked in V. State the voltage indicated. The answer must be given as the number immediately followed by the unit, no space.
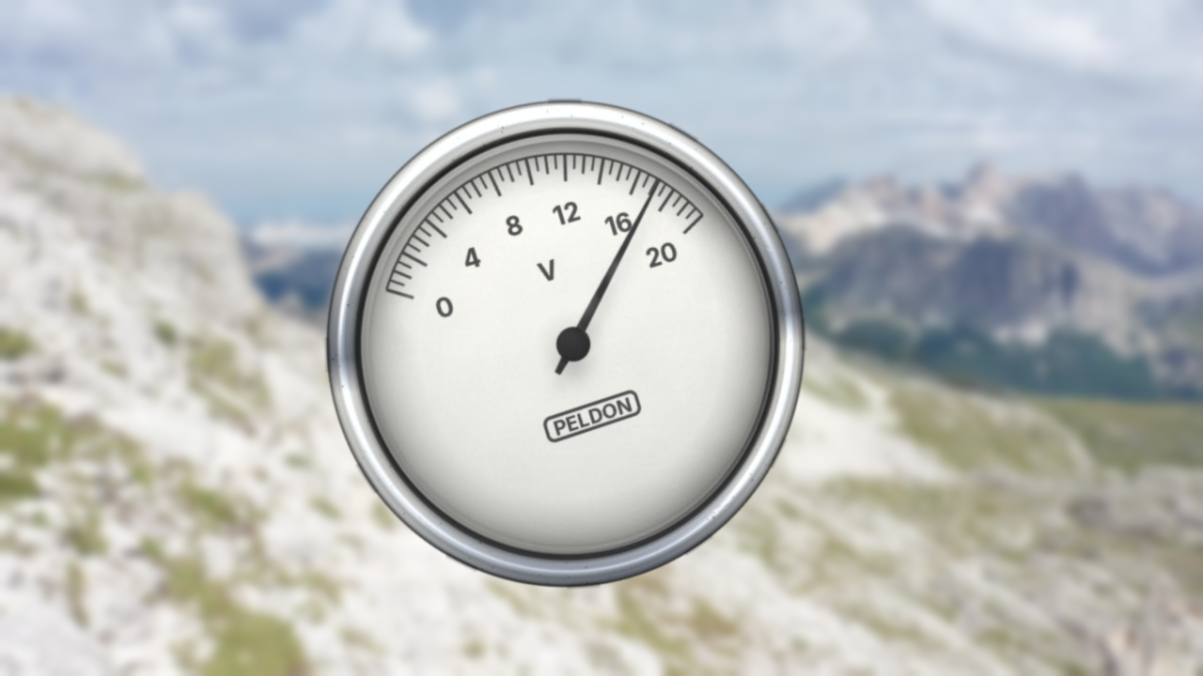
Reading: 17V
